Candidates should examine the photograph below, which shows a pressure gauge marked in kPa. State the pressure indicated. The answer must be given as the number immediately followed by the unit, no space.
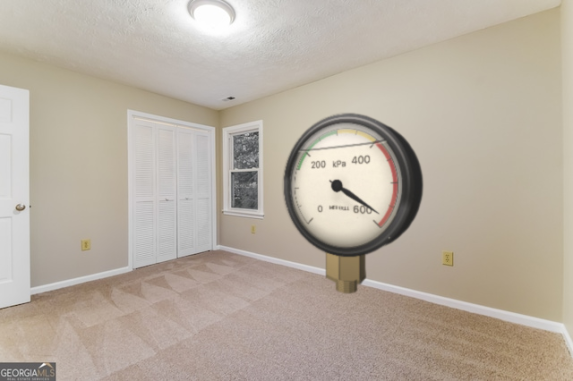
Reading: 575kPa
